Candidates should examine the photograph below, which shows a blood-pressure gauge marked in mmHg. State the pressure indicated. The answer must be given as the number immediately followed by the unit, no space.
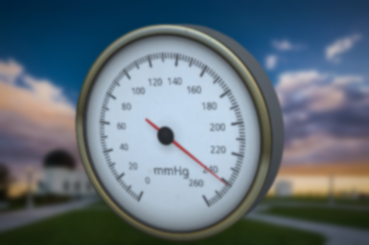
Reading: 240mmHg
